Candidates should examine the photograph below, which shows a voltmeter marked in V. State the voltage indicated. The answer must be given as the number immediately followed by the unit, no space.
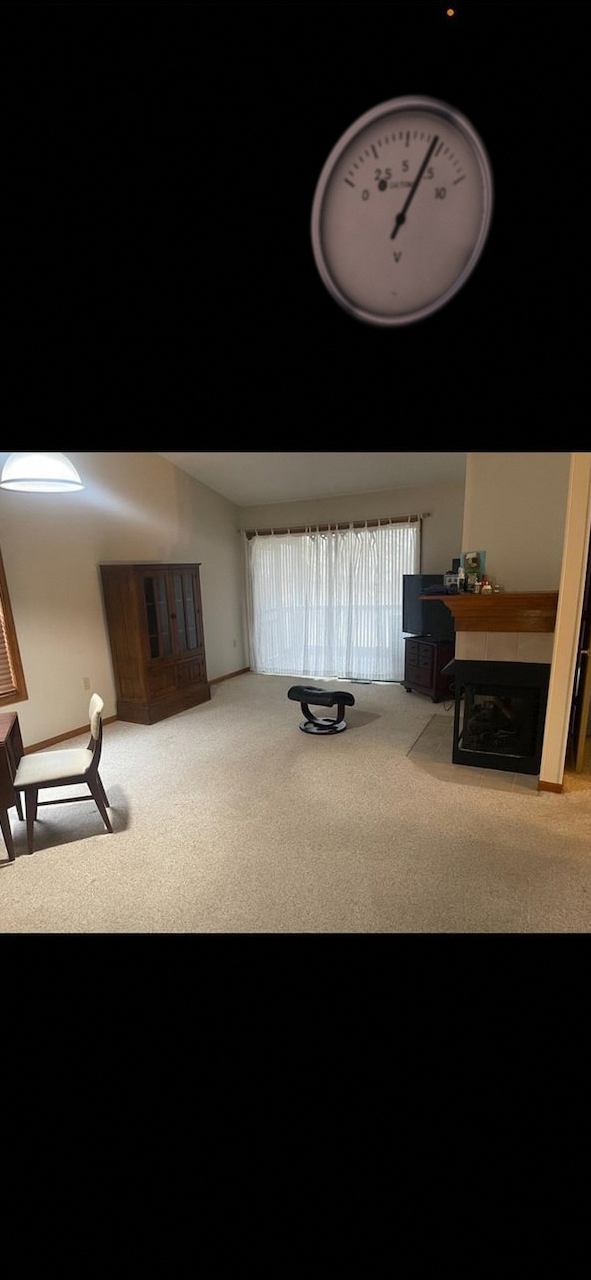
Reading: 7V
